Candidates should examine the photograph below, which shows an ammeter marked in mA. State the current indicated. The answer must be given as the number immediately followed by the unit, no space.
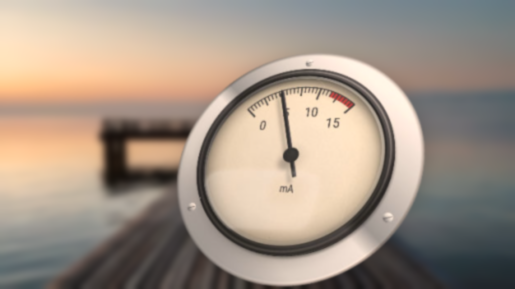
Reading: 5mA
